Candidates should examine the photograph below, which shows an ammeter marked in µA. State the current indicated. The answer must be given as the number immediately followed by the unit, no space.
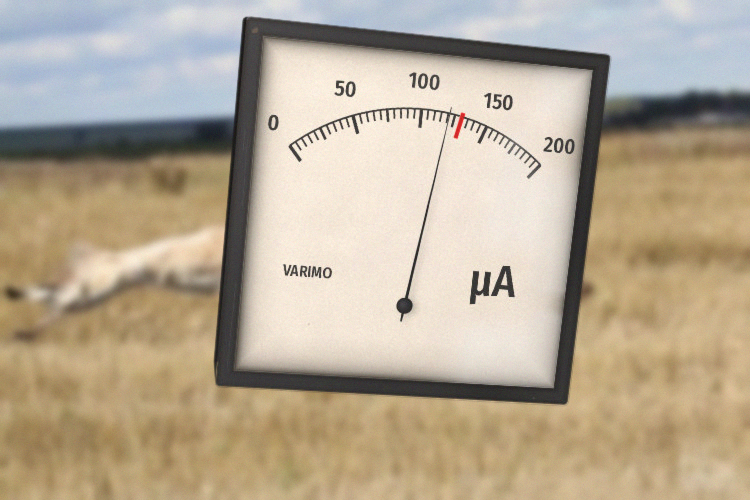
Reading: 120µA
